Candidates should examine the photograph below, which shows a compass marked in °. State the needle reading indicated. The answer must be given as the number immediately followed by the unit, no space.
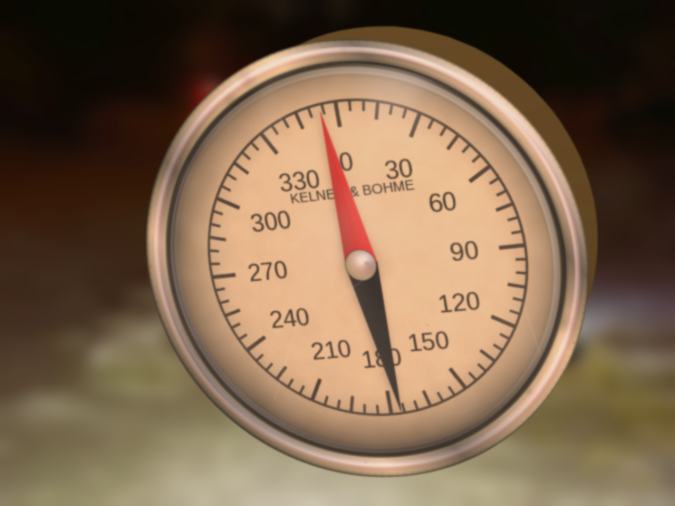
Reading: 355°
